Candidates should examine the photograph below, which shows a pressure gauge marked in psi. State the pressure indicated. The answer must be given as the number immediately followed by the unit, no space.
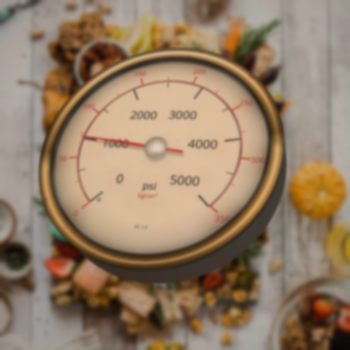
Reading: 1000psi
